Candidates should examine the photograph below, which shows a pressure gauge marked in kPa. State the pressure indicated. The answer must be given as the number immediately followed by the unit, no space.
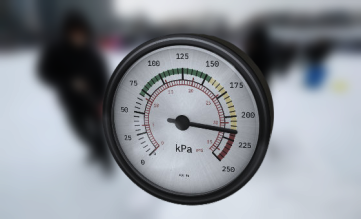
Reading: 215kPa
